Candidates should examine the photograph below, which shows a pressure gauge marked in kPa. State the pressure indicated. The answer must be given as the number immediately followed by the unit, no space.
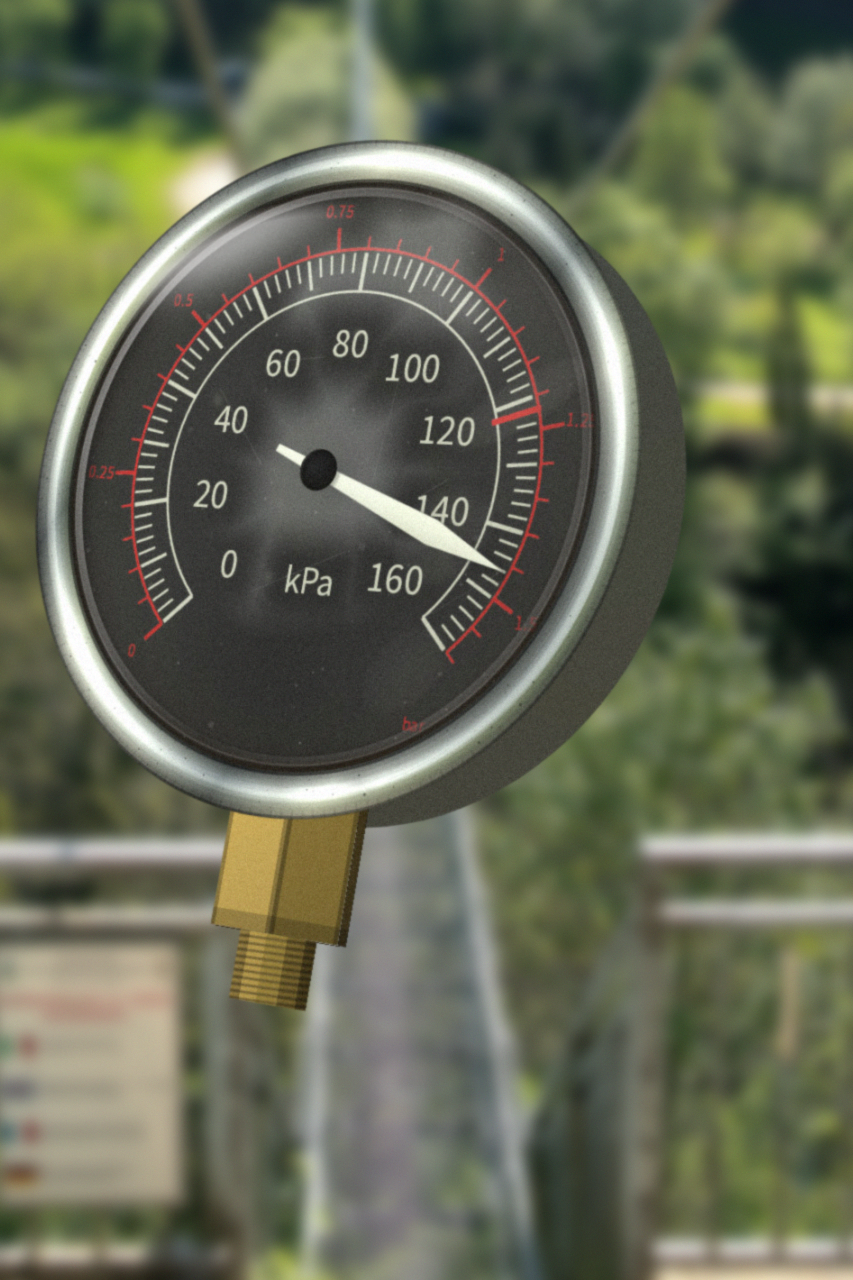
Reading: 146kPa
